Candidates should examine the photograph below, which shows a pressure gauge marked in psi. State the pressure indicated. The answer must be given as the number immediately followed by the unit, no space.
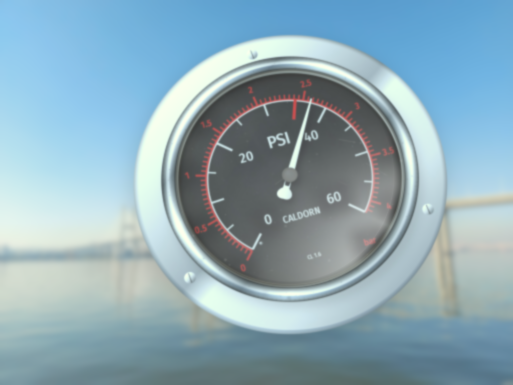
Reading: 37.5psi
